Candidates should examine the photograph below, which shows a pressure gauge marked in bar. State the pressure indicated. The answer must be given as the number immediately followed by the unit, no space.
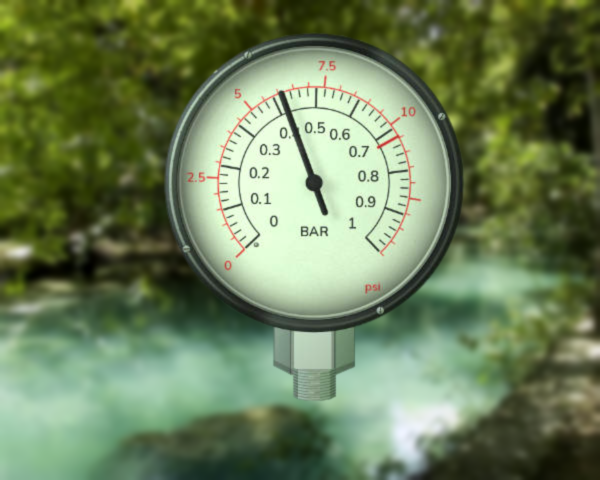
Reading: 0.42bar
